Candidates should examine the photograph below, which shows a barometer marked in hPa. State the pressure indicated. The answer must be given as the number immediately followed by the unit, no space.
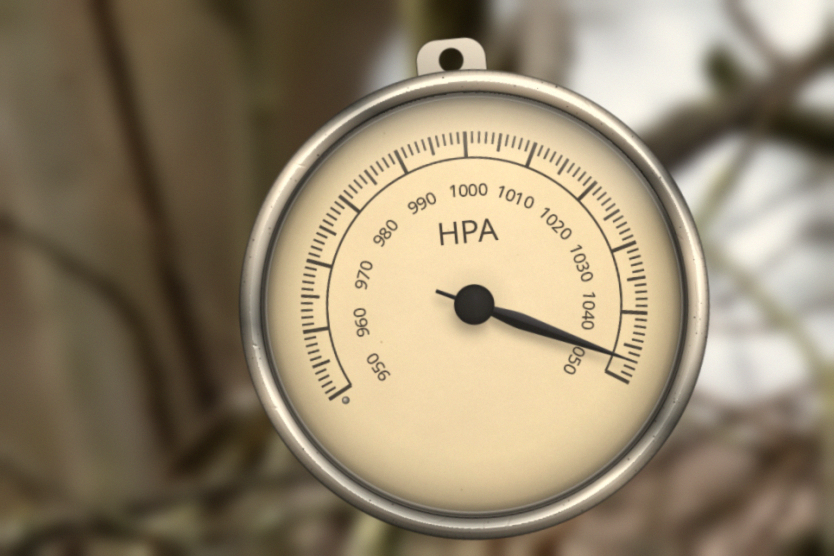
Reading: 1047hPa
